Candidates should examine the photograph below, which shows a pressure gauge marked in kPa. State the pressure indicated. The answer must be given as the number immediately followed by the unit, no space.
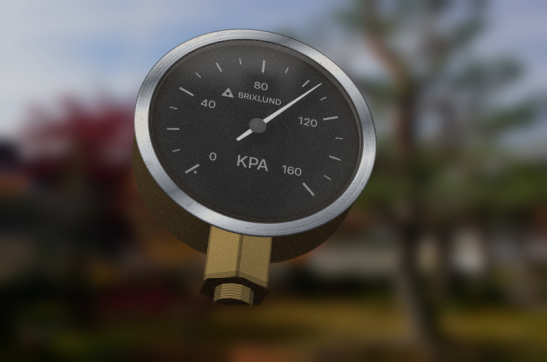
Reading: 105kPa
